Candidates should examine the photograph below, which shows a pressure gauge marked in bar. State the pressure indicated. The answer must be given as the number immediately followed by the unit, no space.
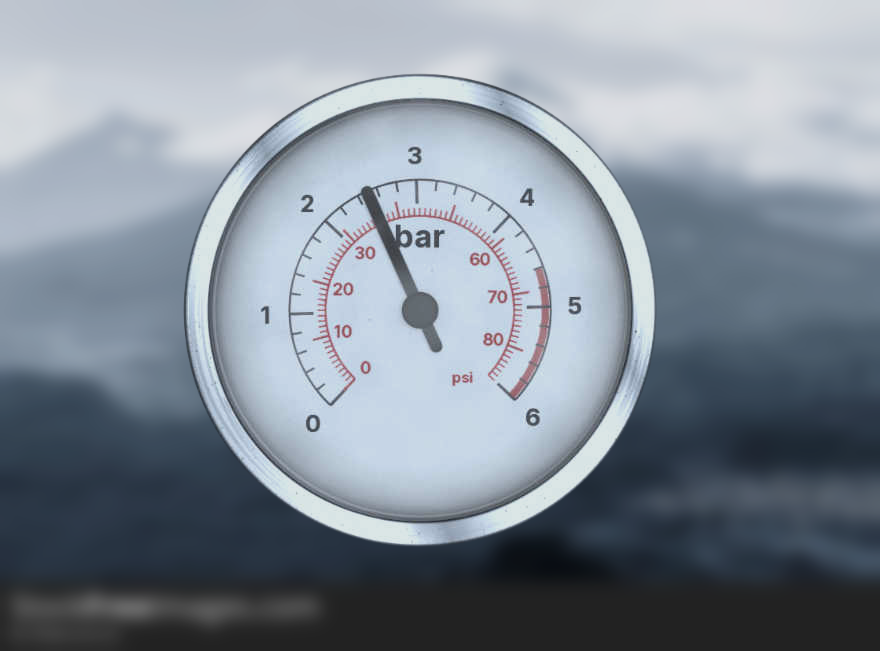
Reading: 2.5bar
